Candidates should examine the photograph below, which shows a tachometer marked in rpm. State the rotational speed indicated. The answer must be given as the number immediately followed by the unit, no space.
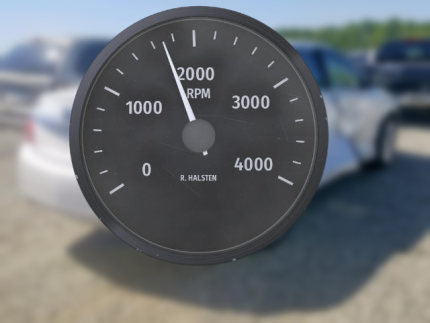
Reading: 1700rpm
